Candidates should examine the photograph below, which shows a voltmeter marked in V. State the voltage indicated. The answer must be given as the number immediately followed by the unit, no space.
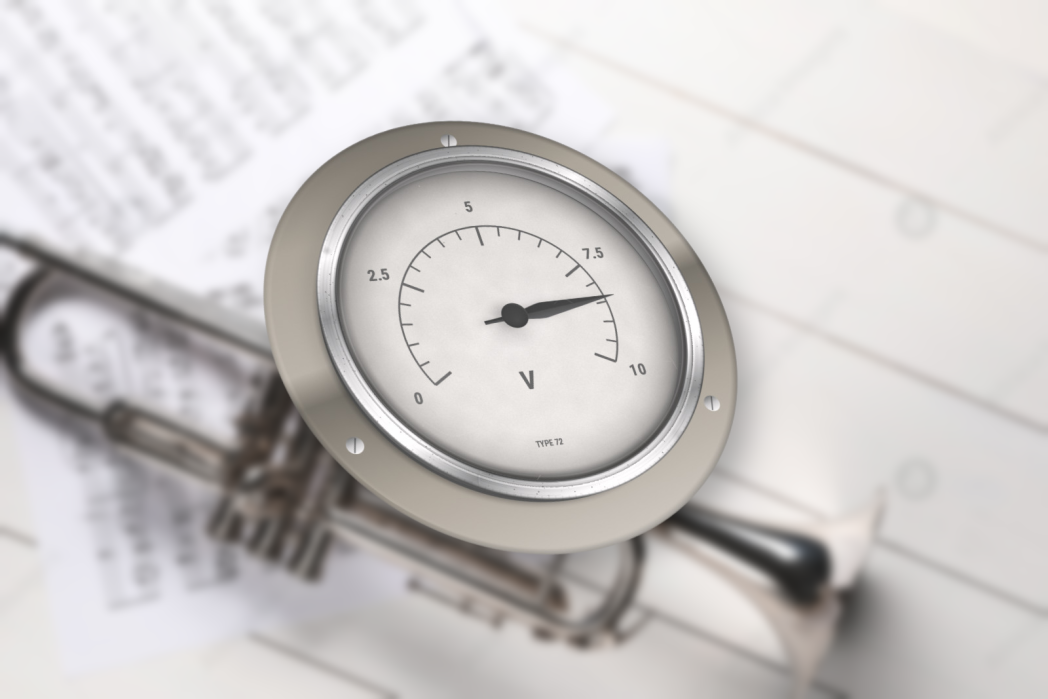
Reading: 8.5V
